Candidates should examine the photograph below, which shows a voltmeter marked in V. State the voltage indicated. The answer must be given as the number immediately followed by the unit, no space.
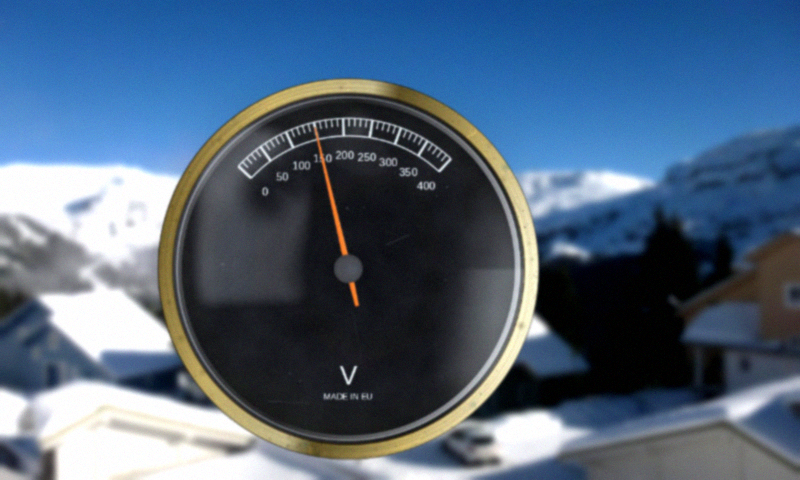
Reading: 150V
